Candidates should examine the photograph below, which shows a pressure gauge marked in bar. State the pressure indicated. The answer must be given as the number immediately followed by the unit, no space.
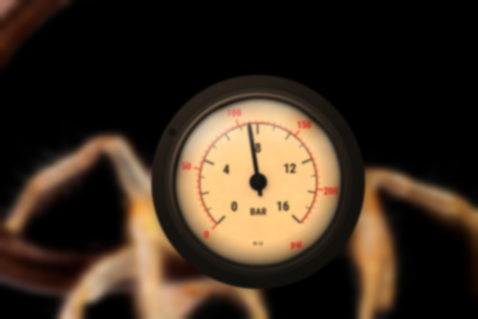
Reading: 7.5bar
